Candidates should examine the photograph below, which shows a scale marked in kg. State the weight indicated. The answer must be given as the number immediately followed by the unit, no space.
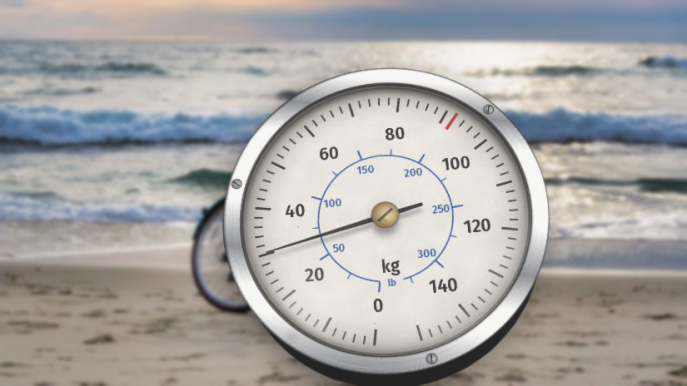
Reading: 30kg
